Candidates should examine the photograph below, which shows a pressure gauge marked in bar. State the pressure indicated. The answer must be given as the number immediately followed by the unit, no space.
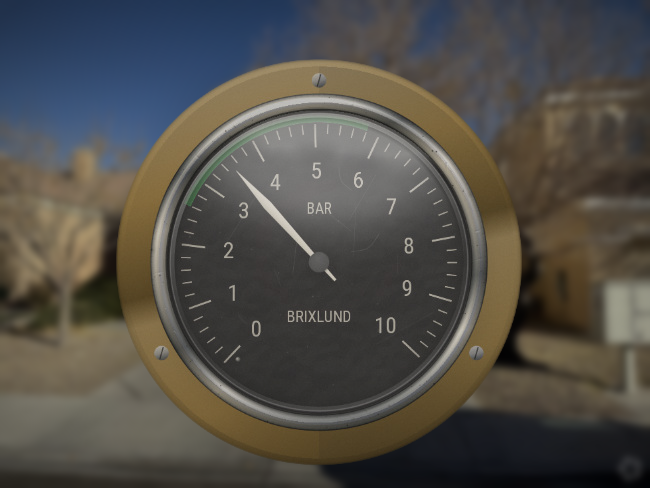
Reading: 3.5bar
